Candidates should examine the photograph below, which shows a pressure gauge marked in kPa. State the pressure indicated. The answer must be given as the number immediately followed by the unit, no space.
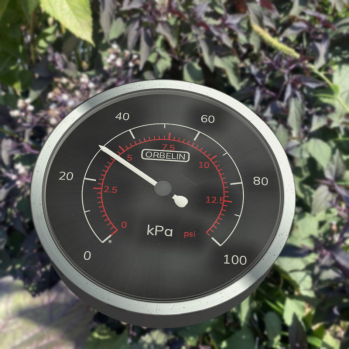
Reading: 30kPa
